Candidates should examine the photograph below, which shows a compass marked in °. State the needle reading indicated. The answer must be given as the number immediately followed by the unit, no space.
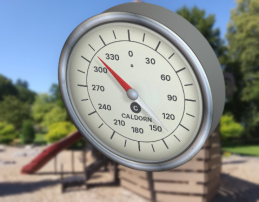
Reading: 315°
